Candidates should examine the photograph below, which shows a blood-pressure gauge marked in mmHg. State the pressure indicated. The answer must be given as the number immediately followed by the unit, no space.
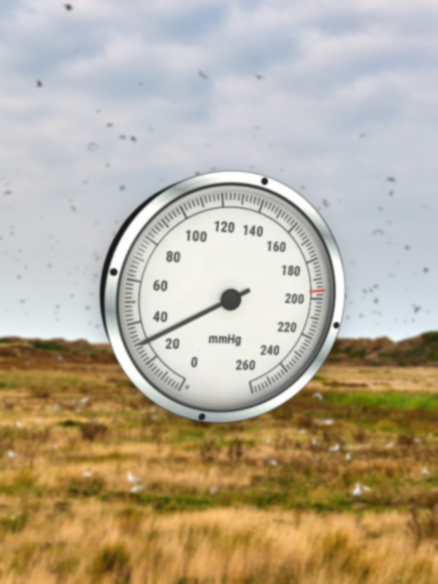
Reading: 30mmHg
